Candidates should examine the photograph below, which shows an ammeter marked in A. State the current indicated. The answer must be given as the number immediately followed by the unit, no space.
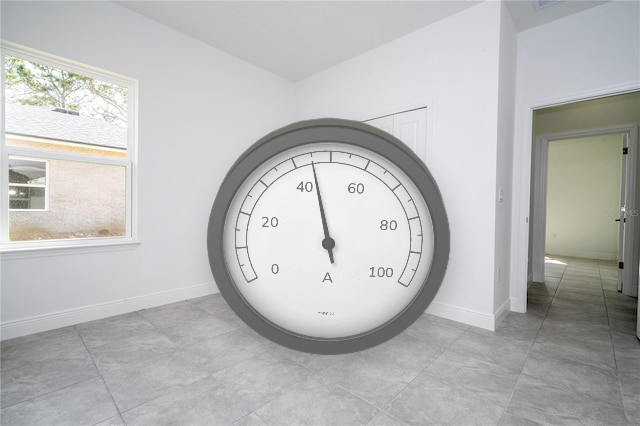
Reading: 45A
